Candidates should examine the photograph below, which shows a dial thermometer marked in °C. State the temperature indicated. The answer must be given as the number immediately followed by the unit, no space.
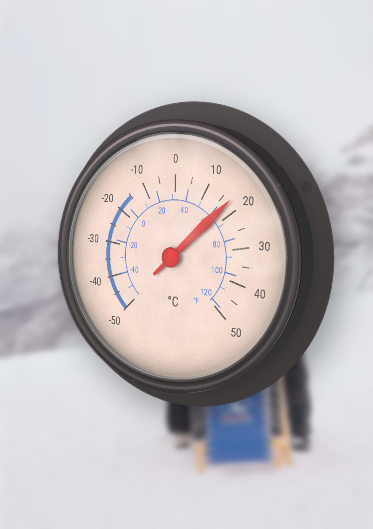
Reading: 17.5°C
